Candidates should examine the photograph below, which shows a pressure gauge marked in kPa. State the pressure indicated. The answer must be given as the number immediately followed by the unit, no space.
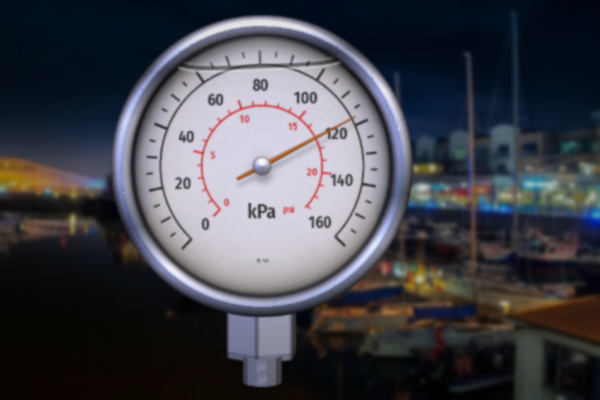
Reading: 117.5kPa
